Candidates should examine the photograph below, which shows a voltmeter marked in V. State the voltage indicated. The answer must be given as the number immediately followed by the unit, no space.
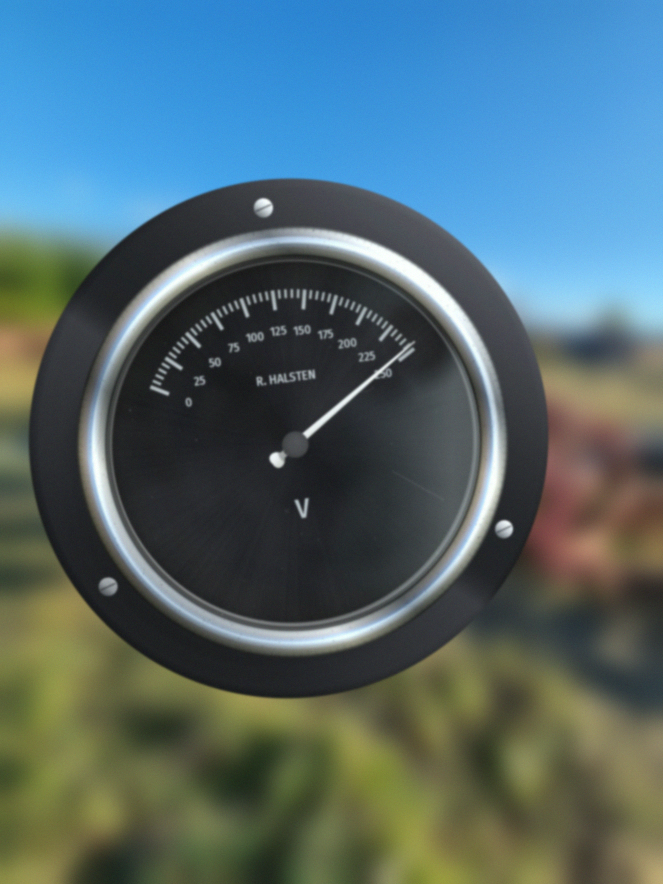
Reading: 245V
